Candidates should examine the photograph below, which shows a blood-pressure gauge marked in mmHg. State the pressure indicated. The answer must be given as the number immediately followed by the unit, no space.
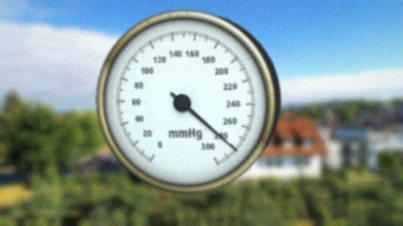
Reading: 280mmHg
